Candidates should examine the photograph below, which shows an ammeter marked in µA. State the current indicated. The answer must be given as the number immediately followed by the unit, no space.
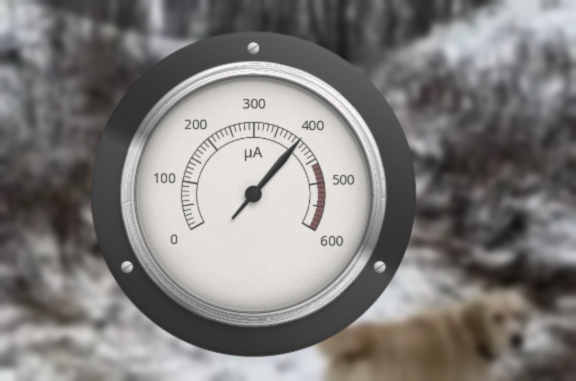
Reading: 400µA
